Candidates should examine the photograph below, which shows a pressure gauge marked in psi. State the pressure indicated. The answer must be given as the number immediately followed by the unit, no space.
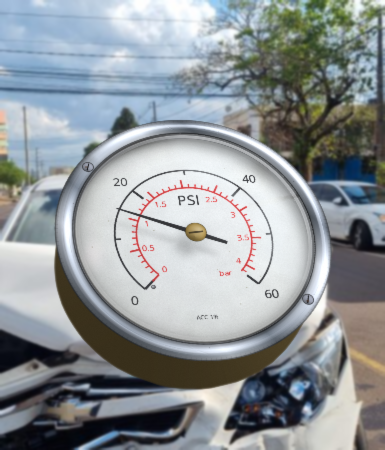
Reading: 15psi
